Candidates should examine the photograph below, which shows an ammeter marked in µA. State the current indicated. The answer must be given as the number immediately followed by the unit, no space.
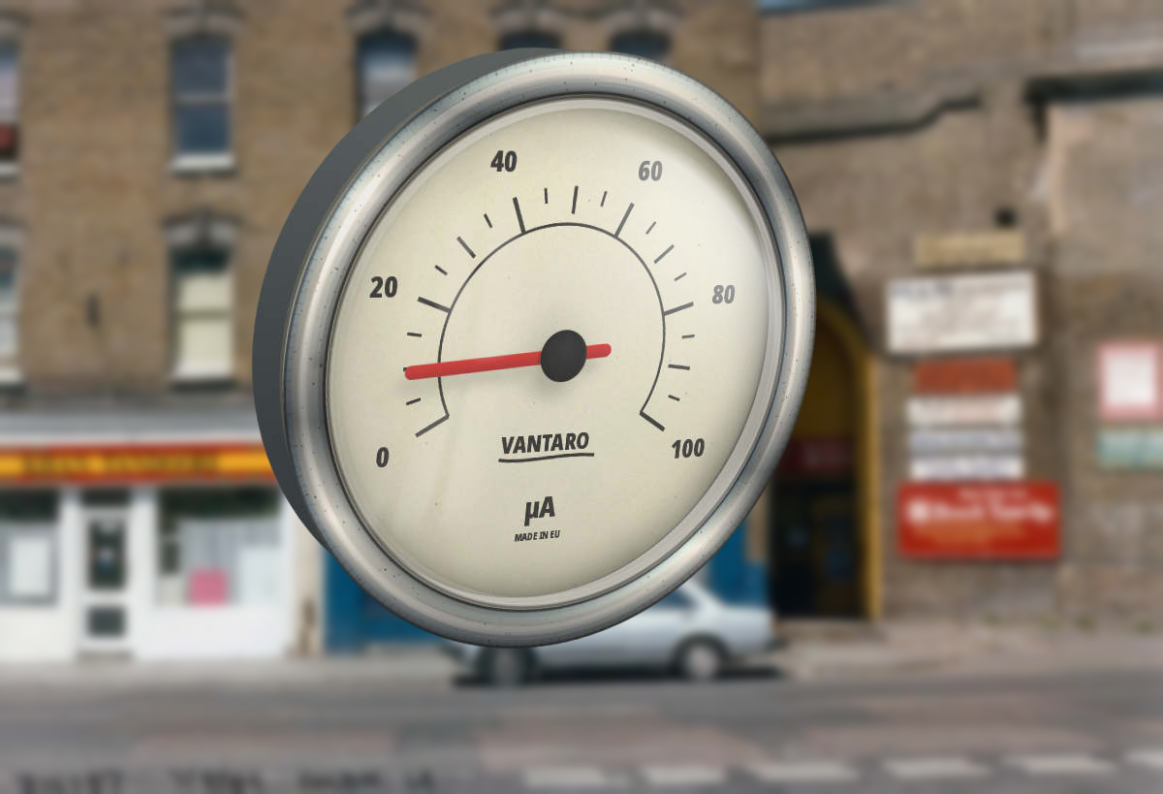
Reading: 10µA
